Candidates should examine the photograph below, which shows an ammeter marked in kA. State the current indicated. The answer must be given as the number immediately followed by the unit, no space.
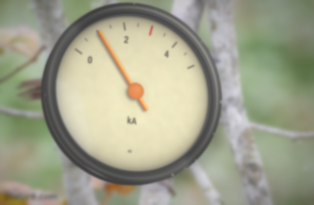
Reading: 1kA
